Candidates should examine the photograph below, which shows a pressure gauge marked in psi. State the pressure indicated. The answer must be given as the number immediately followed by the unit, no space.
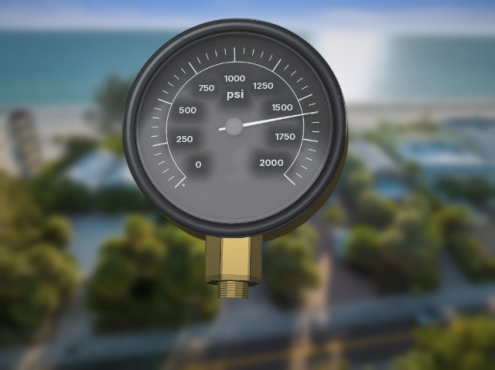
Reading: 1600psi
